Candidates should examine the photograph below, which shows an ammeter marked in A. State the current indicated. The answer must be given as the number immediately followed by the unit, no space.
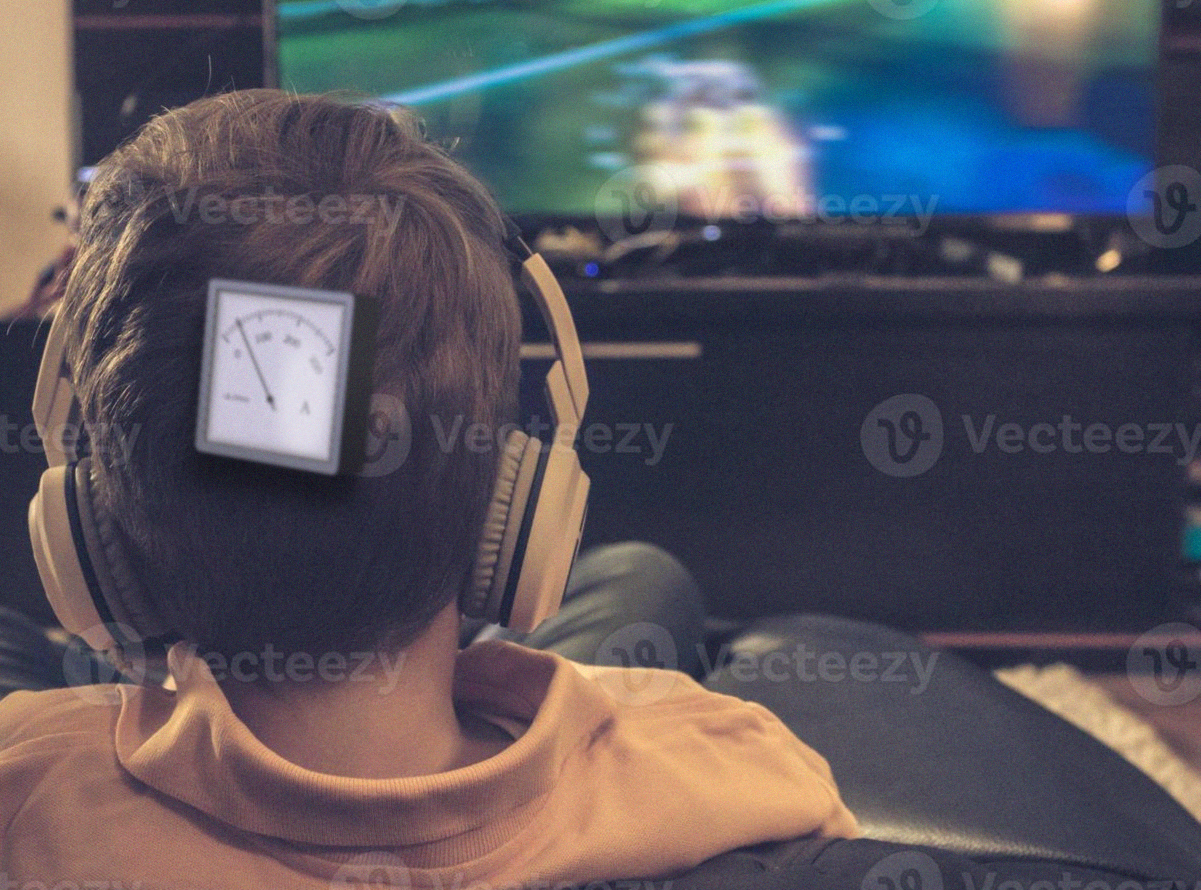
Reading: 50A
